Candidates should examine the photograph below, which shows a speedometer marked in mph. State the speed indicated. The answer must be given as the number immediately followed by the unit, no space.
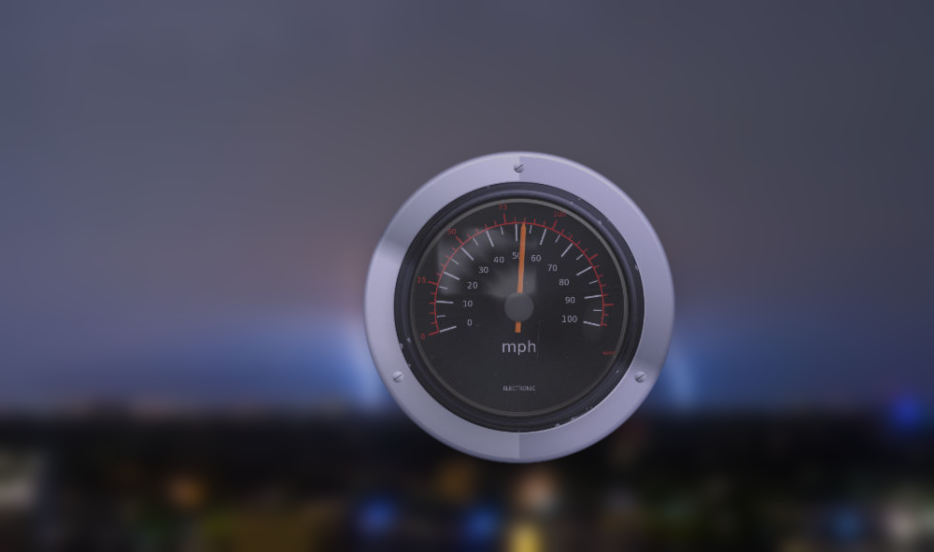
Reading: 52.5mph
